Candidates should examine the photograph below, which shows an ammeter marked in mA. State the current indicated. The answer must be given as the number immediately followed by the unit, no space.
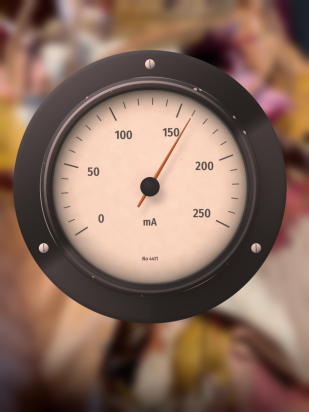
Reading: 160mA
